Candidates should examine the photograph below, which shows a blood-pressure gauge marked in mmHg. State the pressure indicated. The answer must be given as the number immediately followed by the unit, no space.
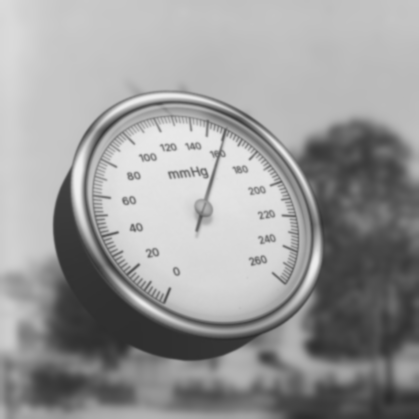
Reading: 160mmHg
